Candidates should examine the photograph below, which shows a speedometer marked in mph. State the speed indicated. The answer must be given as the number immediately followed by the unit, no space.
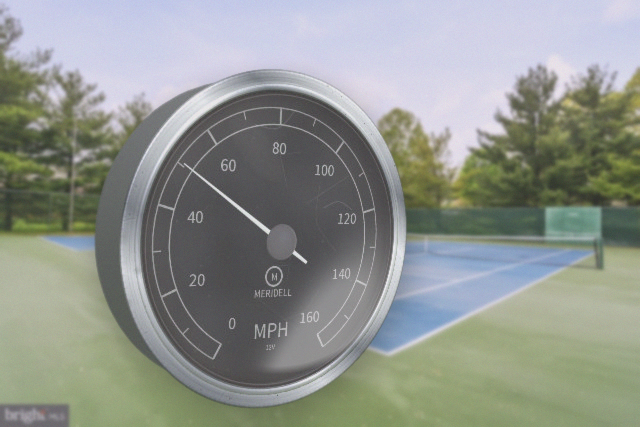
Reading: 50mph
